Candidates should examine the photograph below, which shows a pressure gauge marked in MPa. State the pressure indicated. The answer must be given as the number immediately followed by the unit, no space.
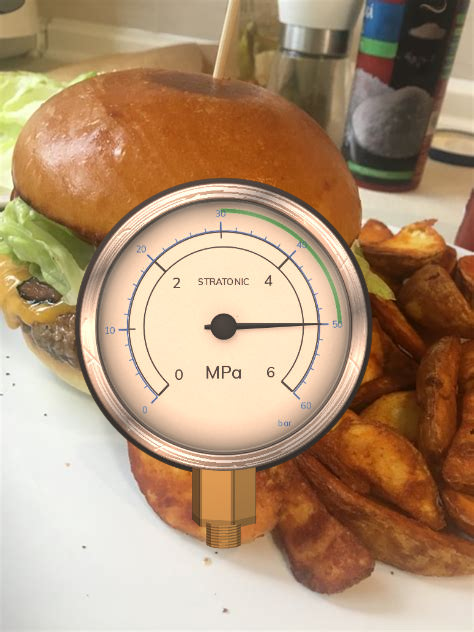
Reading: 5MPa
